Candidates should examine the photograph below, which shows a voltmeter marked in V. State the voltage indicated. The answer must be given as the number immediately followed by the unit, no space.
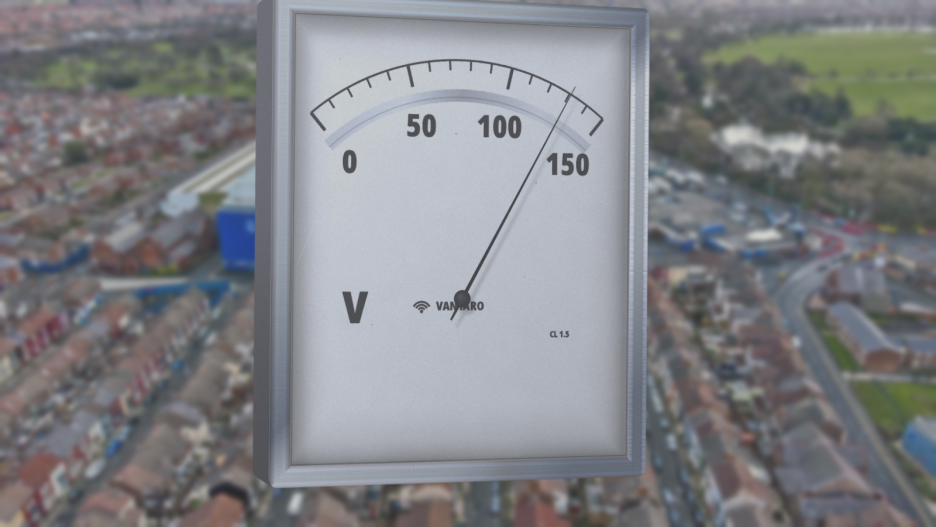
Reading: 130V
